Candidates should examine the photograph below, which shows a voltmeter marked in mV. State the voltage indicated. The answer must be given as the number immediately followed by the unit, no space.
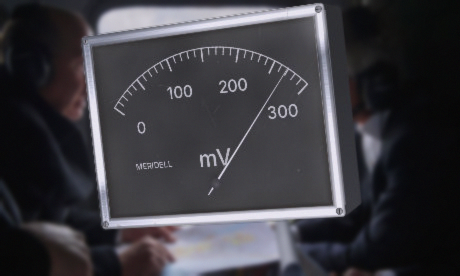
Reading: 270mV
